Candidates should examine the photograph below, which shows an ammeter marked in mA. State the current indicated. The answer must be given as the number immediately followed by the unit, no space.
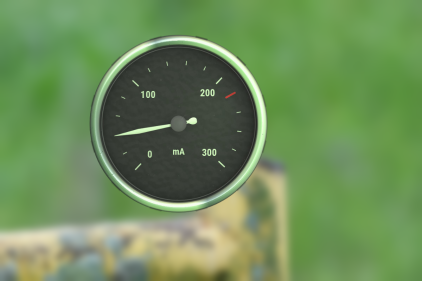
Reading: 40mA
